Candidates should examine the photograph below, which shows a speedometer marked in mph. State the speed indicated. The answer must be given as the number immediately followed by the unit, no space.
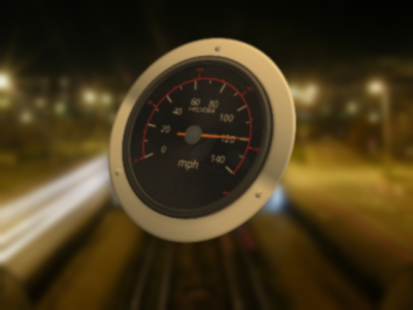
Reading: 120mph
